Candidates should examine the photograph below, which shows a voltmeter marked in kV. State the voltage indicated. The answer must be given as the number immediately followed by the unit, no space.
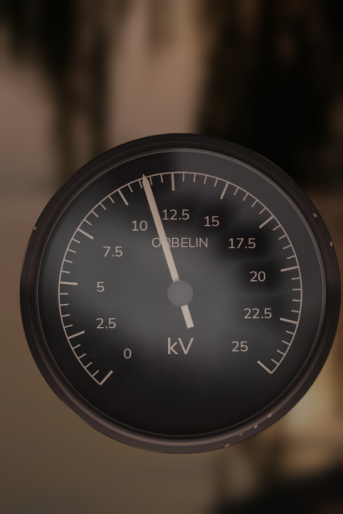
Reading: 11.25kV
